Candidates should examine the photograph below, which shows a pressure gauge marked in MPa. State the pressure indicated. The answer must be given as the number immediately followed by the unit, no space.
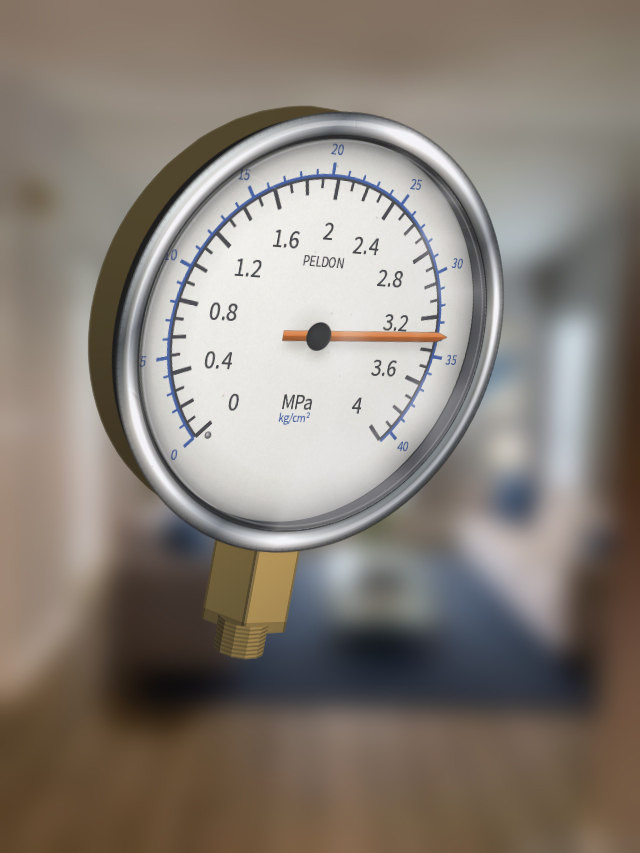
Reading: 3.3MPa
